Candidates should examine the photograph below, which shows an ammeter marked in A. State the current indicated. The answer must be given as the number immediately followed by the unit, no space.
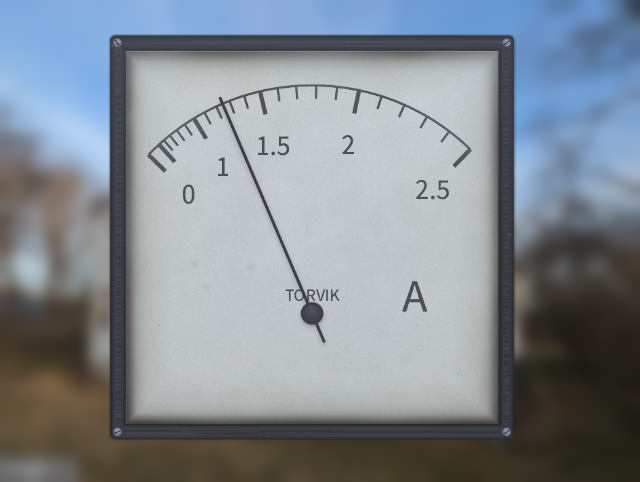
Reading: 1.25A
